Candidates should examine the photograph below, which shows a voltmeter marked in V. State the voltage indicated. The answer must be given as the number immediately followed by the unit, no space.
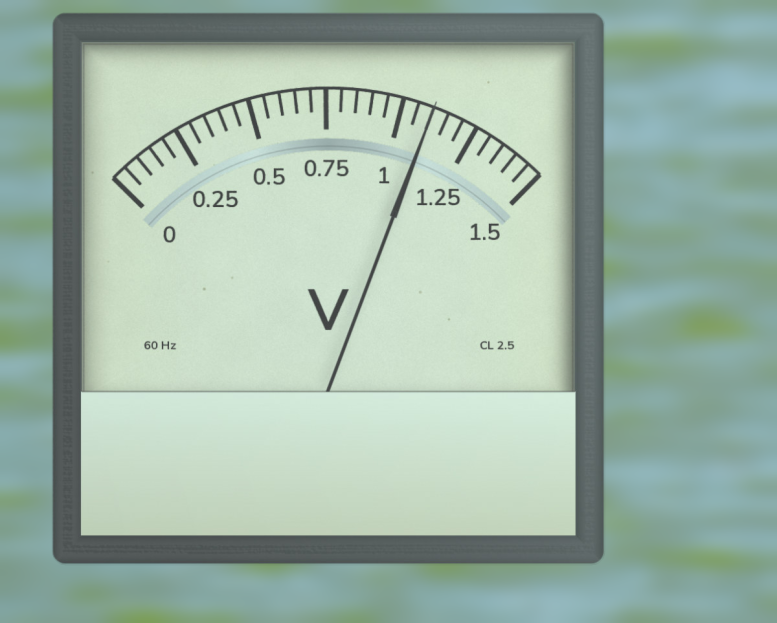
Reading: 1.1V
